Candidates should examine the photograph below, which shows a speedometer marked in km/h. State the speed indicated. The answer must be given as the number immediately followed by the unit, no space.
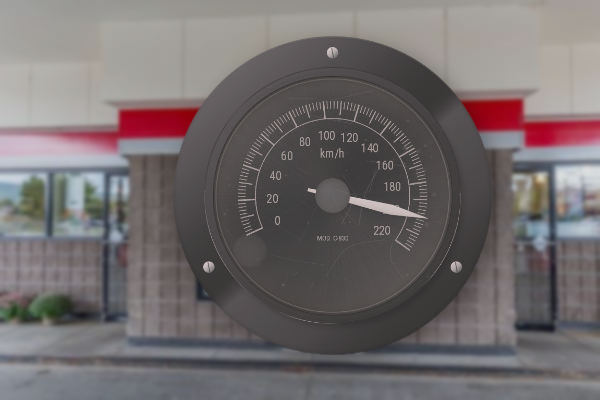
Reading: 200km/h
